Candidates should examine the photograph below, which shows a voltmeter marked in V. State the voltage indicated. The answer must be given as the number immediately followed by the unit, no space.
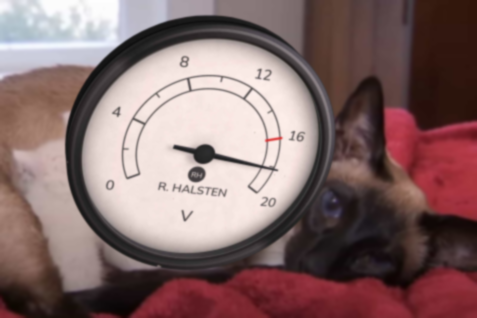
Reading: 18V
